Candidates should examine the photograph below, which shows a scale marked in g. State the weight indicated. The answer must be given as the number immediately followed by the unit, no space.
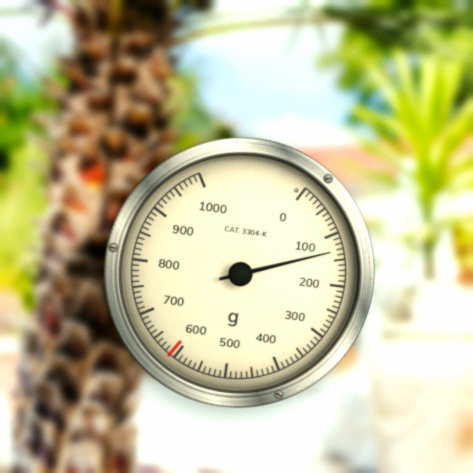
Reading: 130g
